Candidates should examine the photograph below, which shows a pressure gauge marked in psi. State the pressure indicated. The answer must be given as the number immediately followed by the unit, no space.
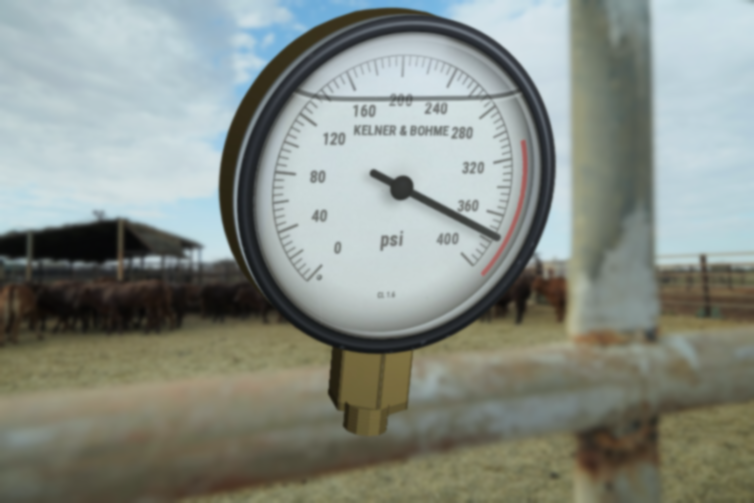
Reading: 375psi
